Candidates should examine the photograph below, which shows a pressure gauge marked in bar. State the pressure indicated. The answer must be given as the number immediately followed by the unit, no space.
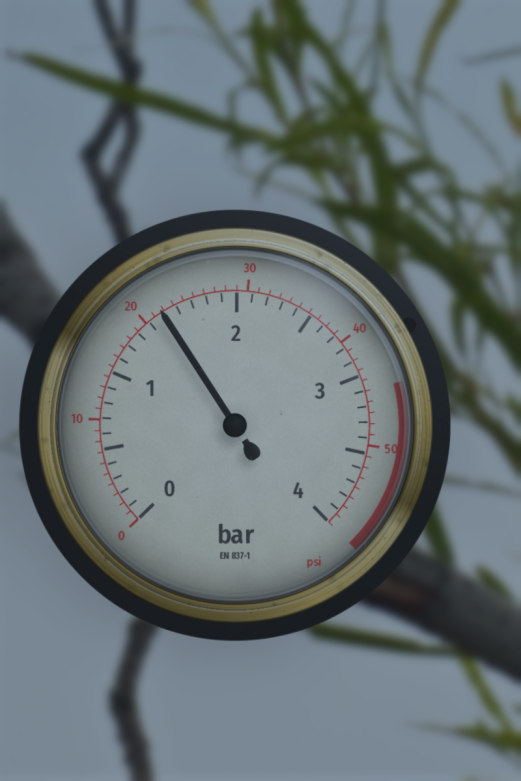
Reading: 1.5bar
